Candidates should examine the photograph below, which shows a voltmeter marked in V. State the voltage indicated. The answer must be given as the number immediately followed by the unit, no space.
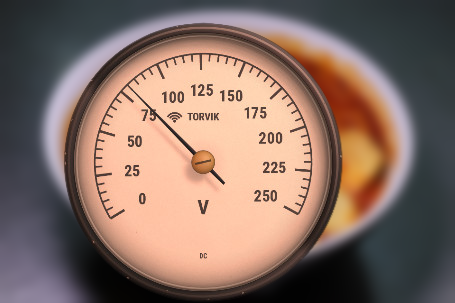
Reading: 80V
